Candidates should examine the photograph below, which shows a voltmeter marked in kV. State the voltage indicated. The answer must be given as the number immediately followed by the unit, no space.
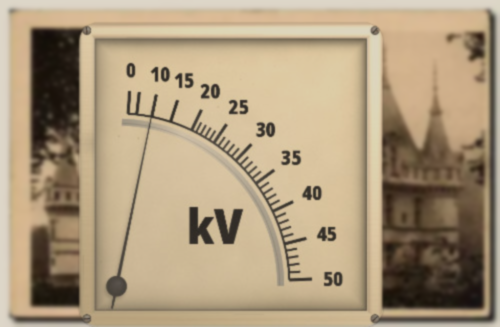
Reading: 10kV
